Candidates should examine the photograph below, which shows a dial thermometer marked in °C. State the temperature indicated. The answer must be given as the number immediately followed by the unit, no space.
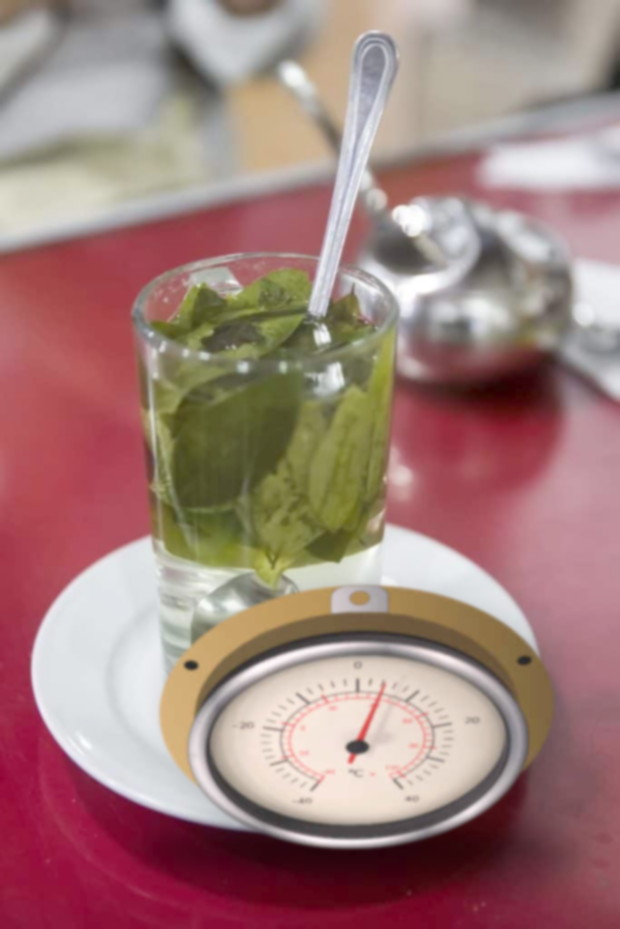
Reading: 4°C
